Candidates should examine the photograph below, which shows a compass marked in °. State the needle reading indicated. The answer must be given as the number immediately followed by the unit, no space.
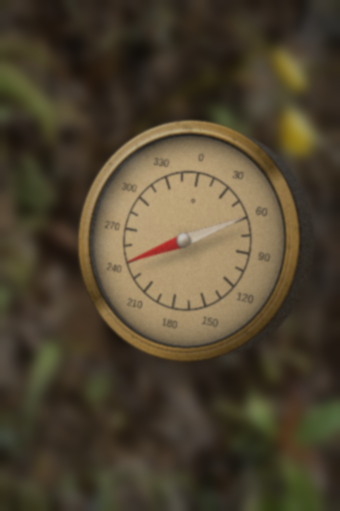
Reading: 240°
